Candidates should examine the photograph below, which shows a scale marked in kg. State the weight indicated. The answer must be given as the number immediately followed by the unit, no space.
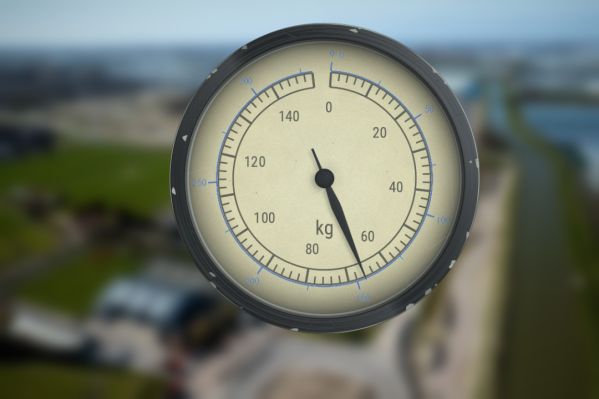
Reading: 66kg
